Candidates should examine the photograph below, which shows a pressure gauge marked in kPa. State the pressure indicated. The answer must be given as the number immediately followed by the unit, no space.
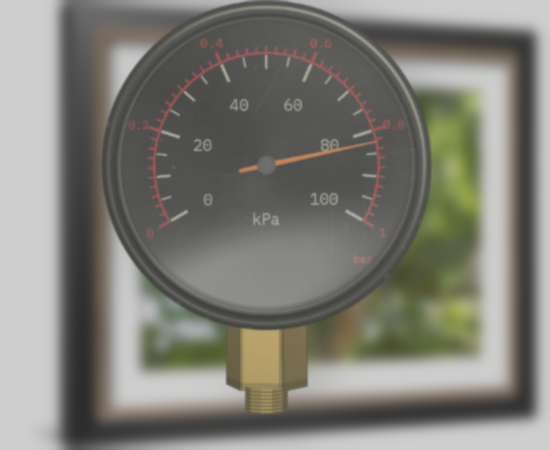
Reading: 82.5kPa
